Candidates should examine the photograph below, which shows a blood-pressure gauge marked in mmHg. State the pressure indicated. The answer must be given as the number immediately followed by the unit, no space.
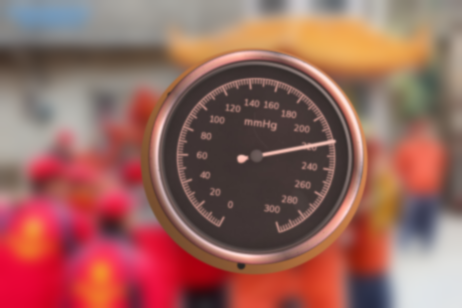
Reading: 220mmHg
